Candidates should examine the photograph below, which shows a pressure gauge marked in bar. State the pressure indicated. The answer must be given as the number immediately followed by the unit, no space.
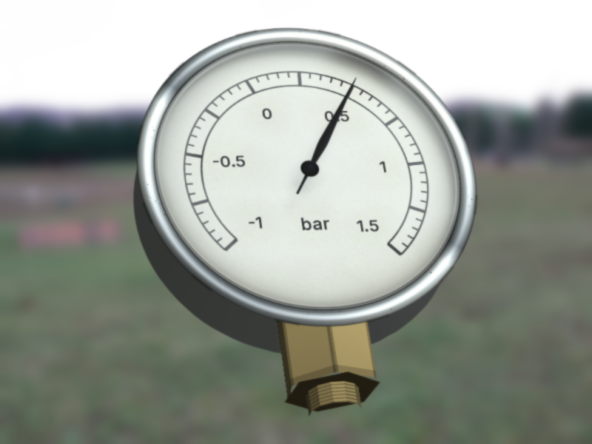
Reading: 0.5bar
